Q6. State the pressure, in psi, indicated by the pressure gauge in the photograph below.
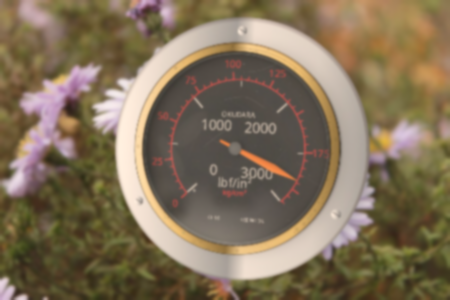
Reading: 2750 psi
